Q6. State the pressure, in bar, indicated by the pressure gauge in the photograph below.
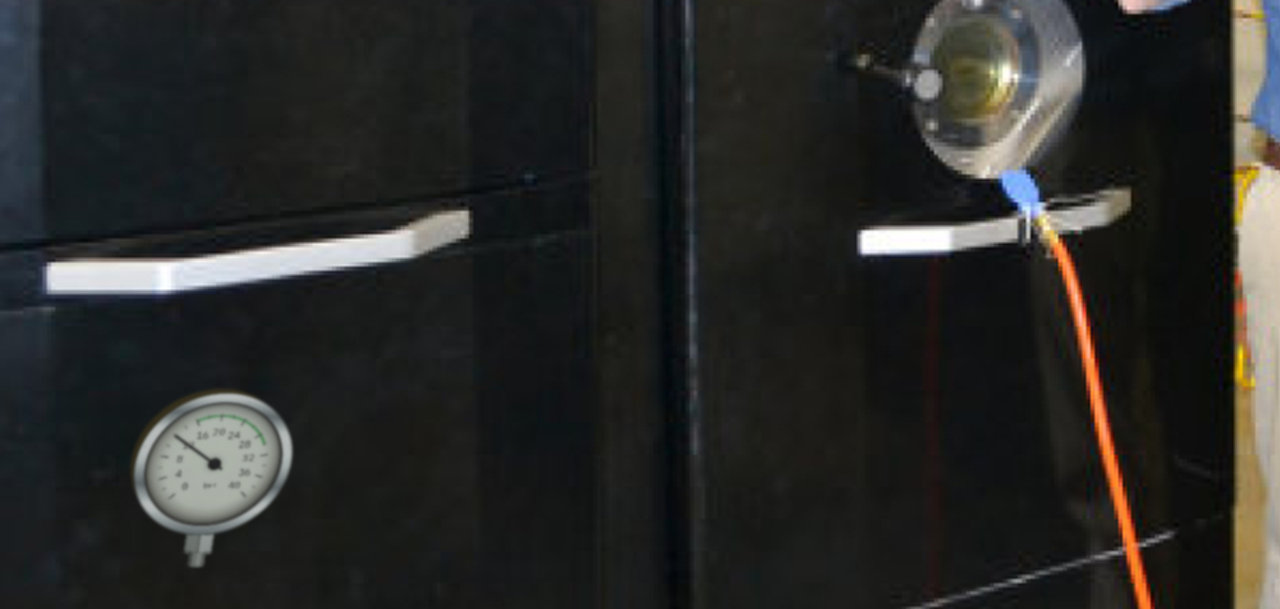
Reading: 12 bar
